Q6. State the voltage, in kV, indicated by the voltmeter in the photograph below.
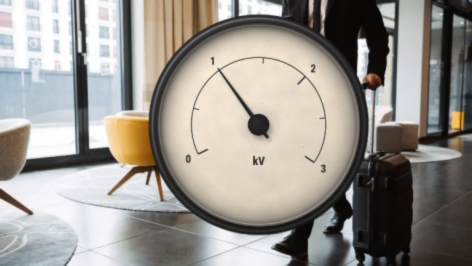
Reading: 1 kV
